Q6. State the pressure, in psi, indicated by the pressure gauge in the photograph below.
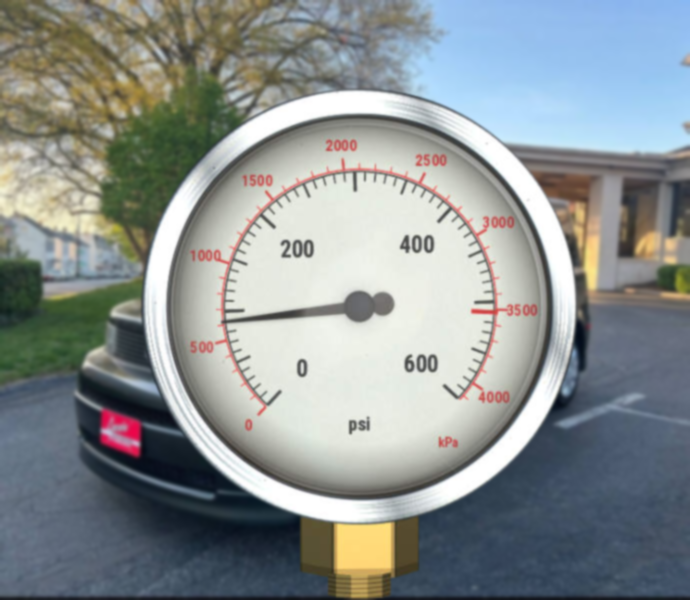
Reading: 90 psi
